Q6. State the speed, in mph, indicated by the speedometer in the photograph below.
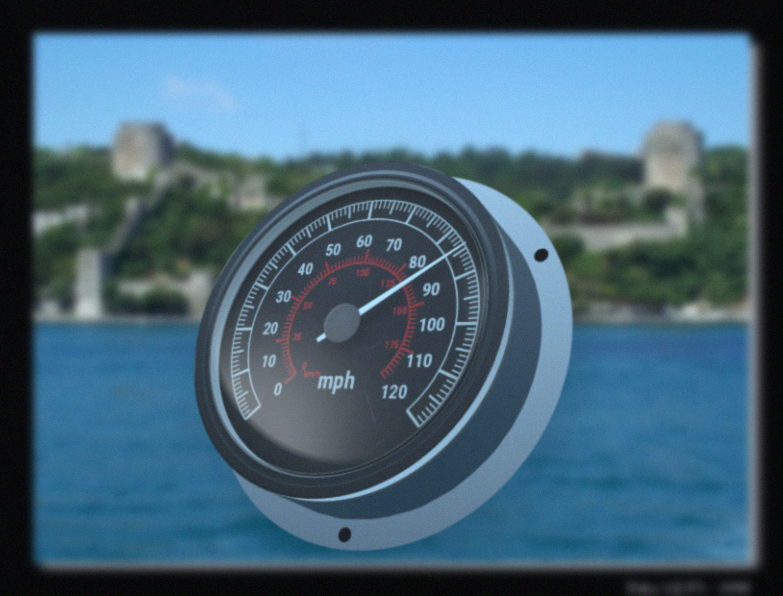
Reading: 85 mph
